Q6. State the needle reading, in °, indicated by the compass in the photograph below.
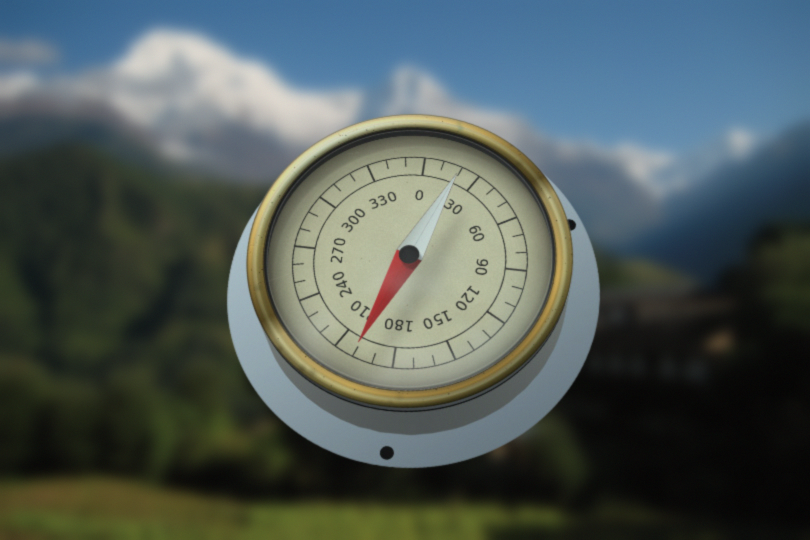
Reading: 200 °
